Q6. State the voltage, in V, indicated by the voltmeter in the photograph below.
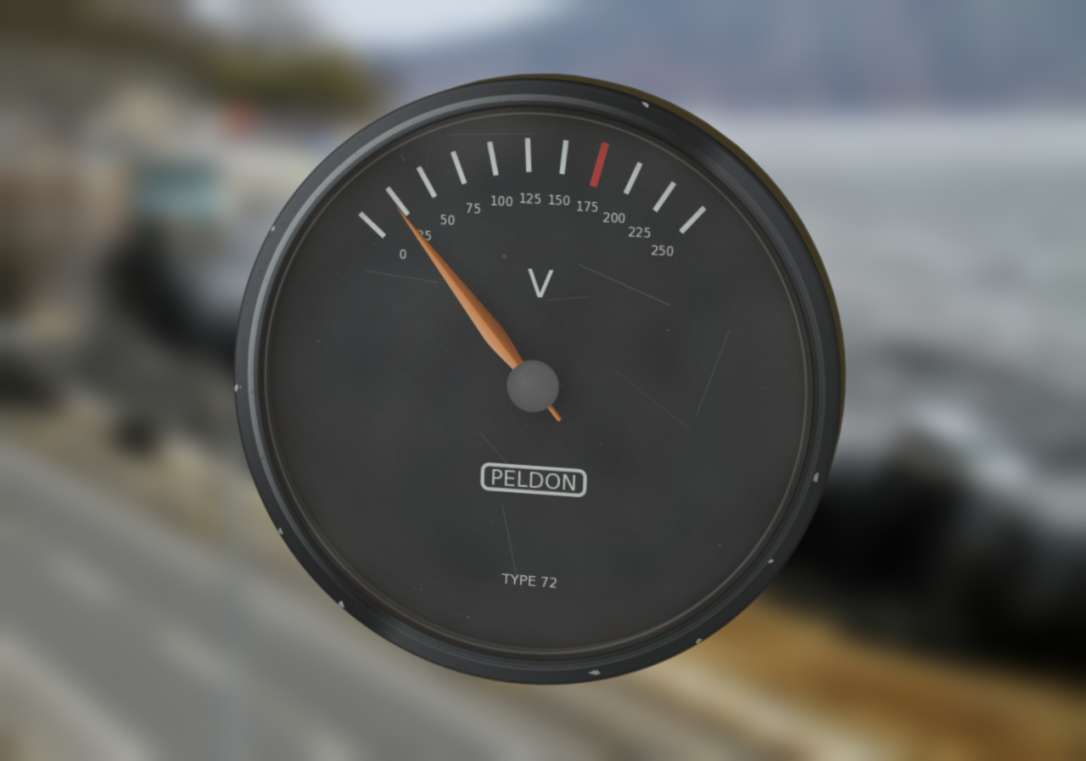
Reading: 25 V
